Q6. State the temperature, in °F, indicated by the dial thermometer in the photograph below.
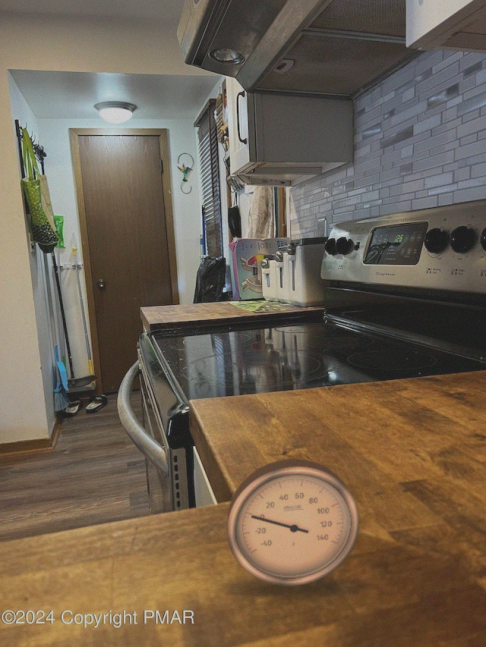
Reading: 0 °F
